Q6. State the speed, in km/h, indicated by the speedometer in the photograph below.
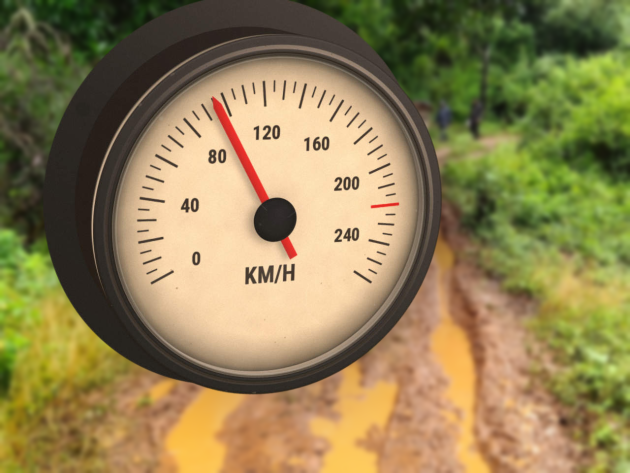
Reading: 95 km/h
